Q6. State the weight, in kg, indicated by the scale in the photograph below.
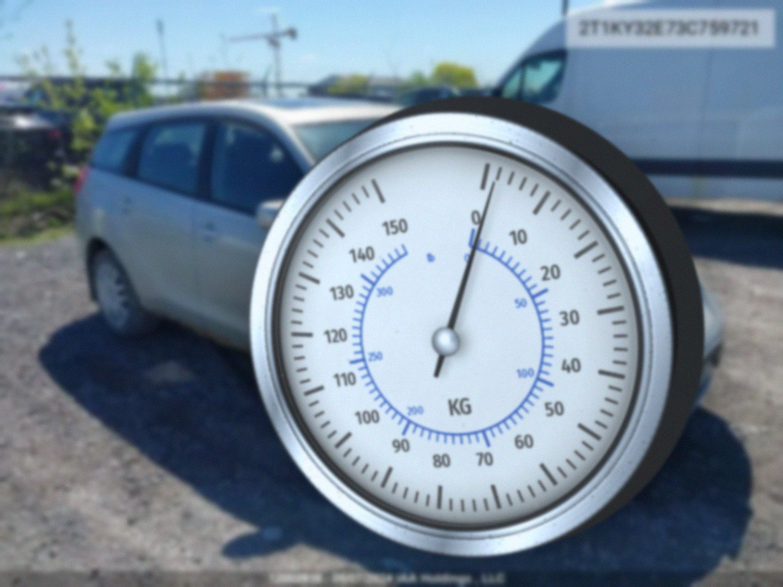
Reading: 2 kg
